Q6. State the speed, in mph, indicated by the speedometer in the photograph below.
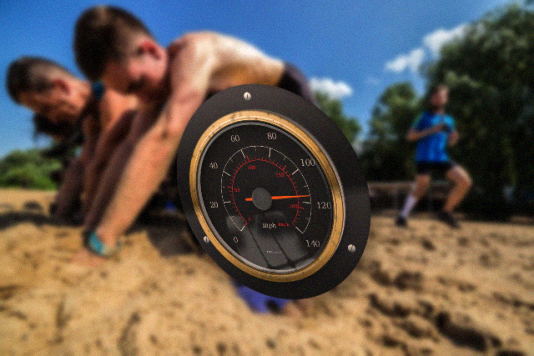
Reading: 115 mph
